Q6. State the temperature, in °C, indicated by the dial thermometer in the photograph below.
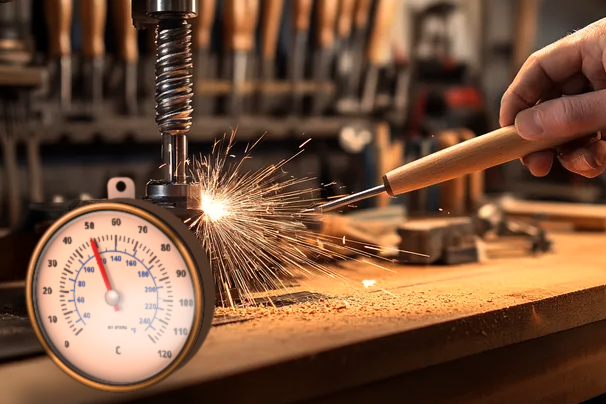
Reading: 50 °C
